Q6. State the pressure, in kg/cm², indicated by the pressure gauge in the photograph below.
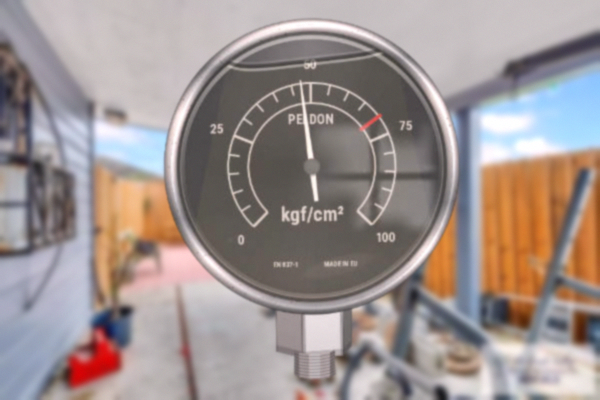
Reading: 47.5 kg/cm²
